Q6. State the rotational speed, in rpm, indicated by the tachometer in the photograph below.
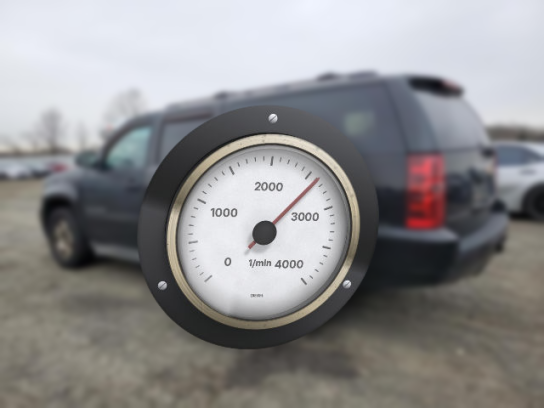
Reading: 2600 rpm
